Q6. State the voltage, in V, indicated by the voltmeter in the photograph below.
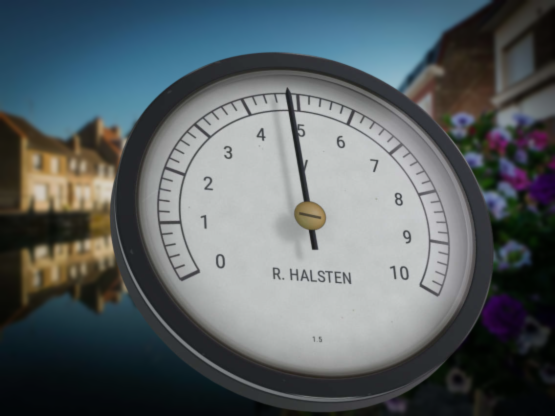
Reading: 4.8 V
